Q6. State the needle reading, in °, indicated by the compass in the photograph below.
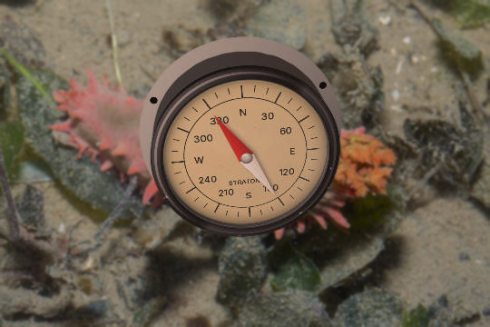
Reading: 330 °
